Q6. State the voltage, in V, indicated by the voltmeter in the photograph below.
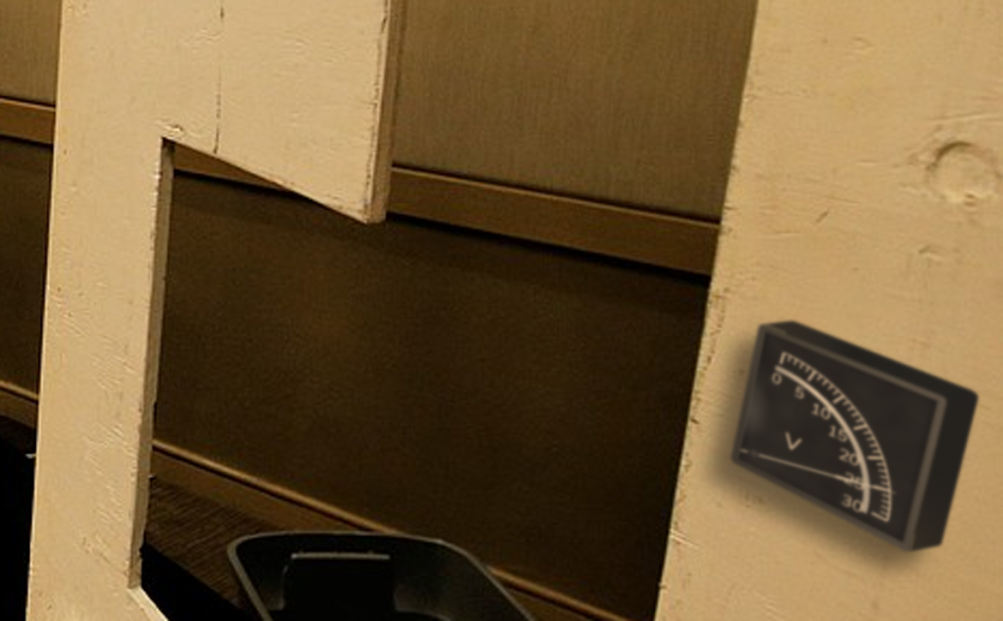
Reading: 25 V
